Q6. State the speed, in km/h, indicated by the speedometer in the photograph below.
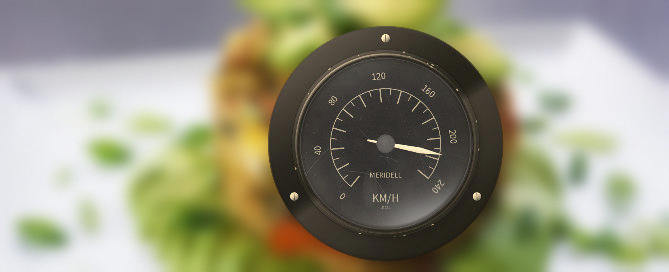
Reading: 215 km/h
